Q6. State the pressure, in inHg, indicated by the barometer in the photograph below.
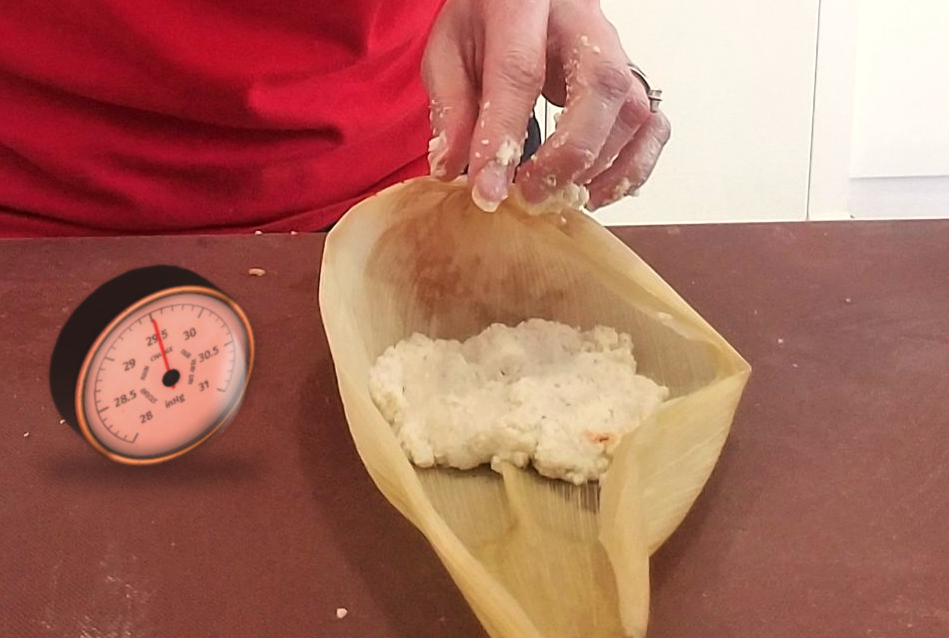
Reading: 29.5 inHg
